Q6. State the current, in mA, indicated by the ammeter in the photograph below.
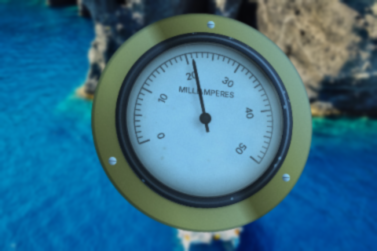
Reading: 21 mA
